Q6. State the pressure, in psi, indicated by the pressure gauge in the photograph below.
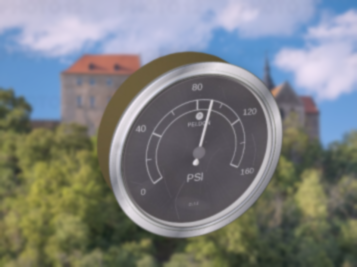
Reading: 90 psi
